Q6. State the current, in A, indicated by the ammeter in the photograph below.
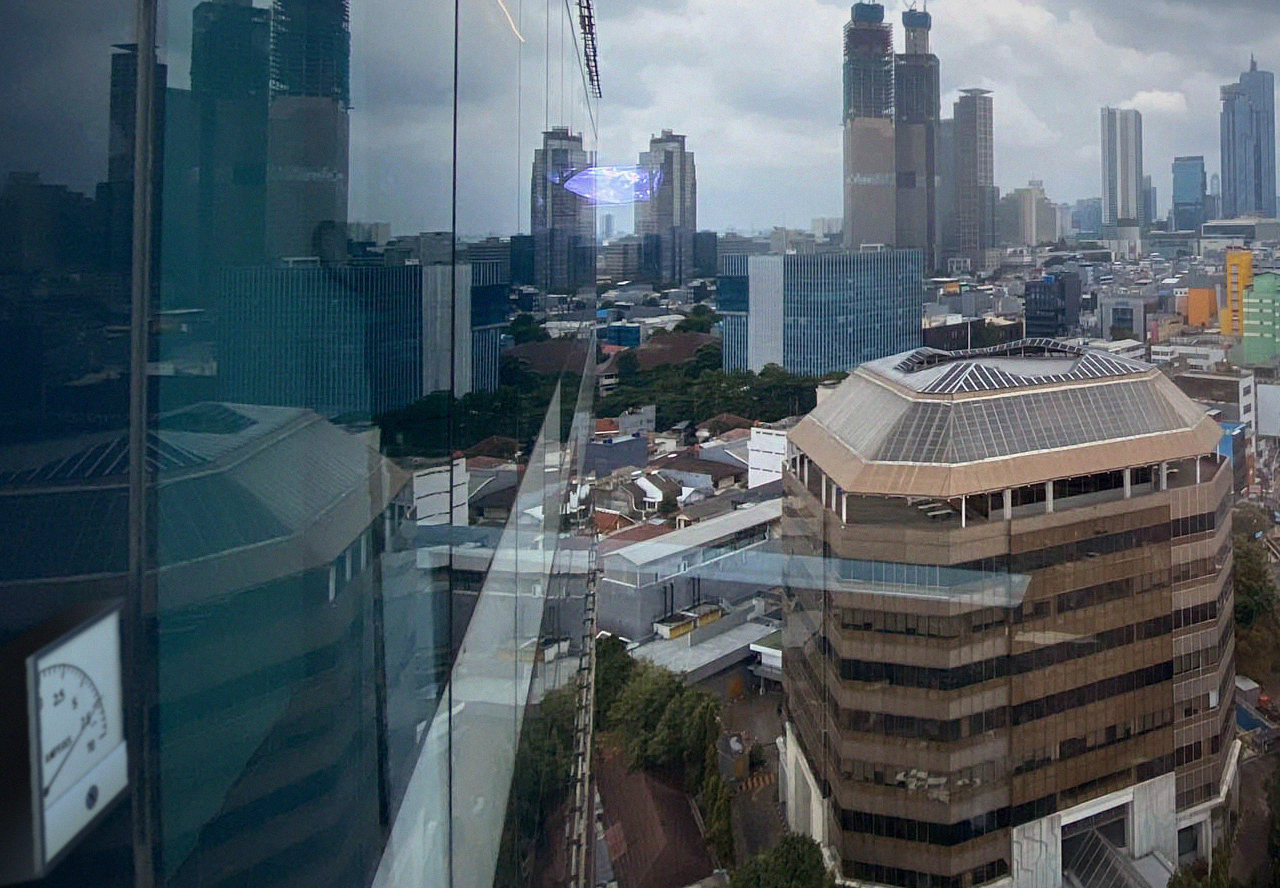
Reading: 7.5 A
